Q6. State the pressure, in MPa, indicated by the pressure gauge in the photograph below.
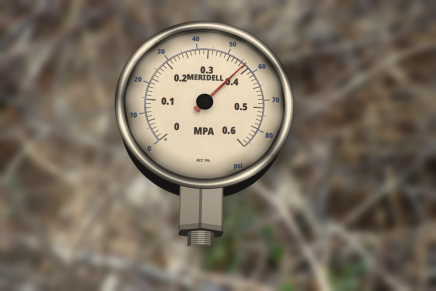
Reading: 0.39 MPa
